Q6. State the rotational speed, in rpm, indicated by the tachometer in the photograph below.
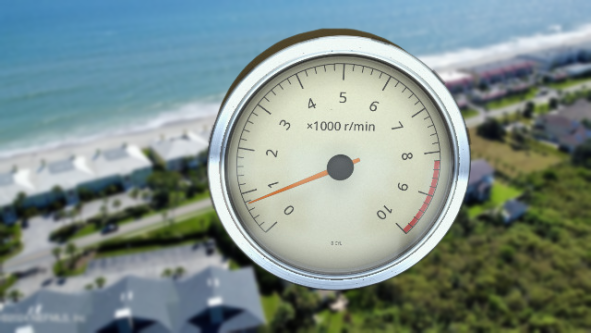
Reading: 800 rpm
